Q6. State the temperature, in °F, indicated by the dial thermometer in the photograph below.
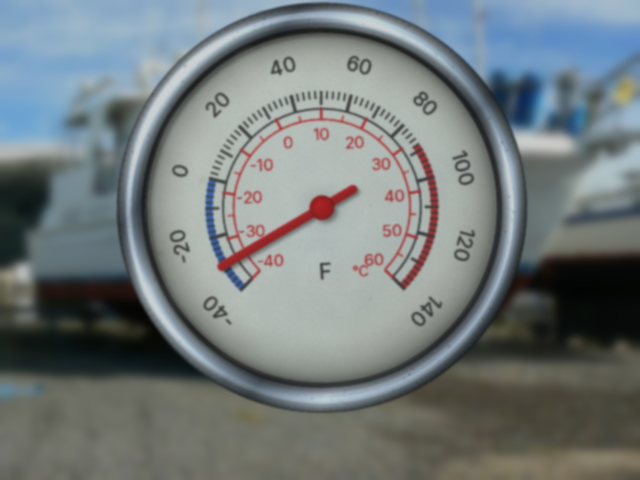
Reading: -30 °F
